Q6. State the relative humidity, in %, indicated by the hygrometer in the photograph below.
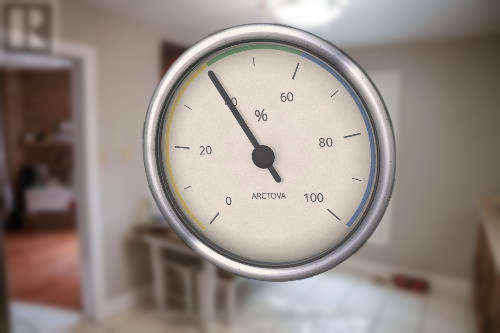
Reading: 40 %
